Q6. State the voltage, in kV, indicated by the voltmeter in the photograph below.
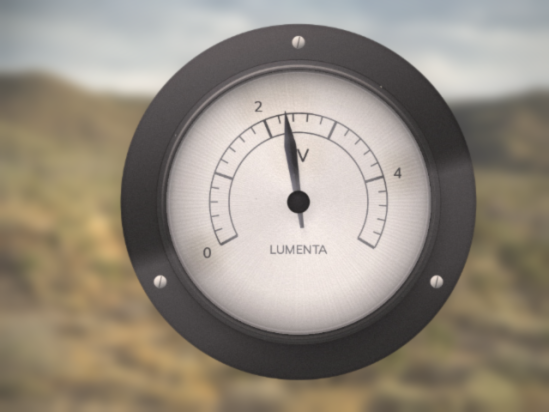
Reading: 2.3 kV
